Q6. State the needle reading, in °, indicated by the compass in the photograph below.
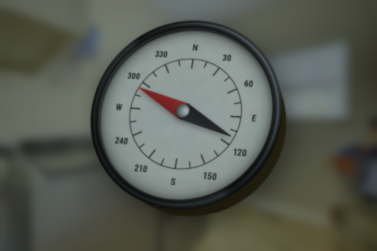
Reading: 292.5 °
